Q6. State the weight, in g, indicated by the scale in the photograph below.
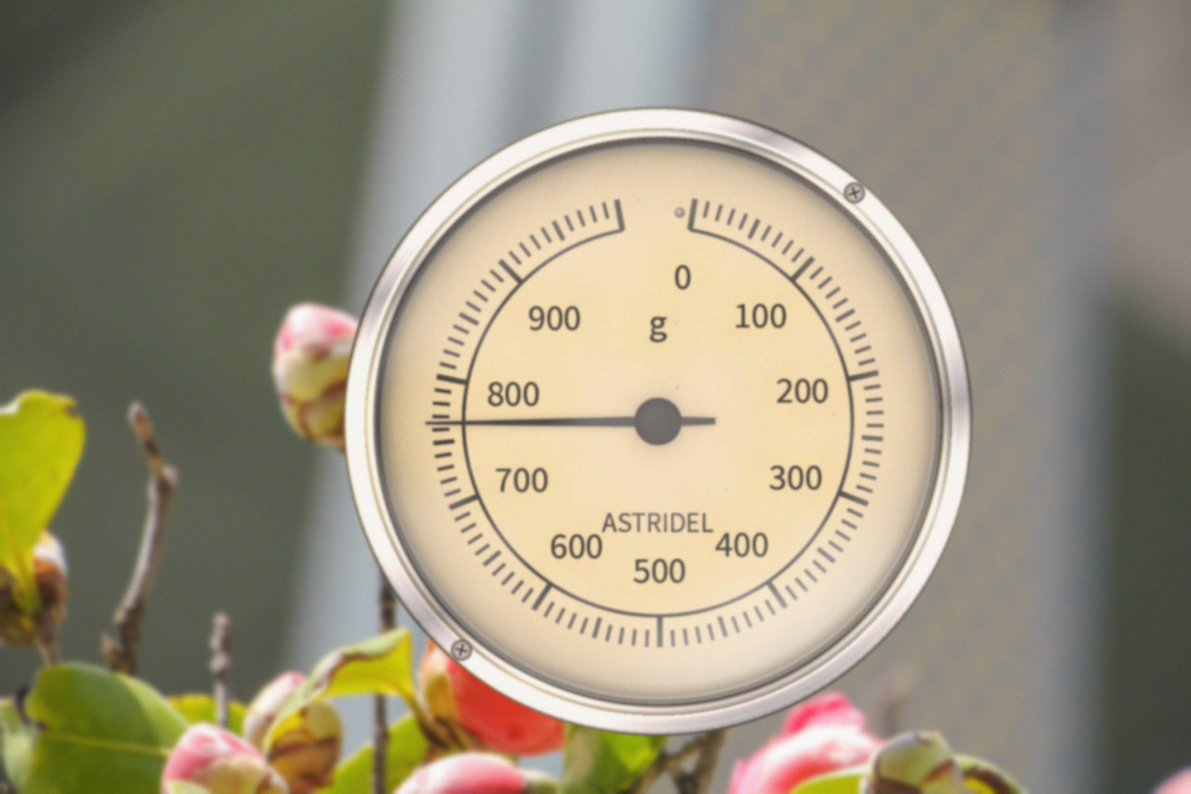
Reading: 765 g
